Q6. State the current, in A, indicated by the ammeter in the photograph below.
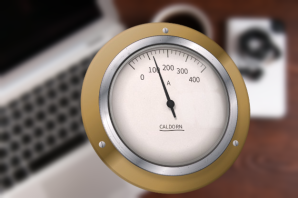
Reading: 120 A
